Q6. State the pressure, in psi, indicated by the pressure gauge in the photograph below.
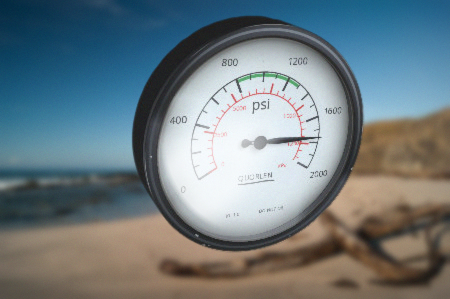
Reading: 1750 psi
